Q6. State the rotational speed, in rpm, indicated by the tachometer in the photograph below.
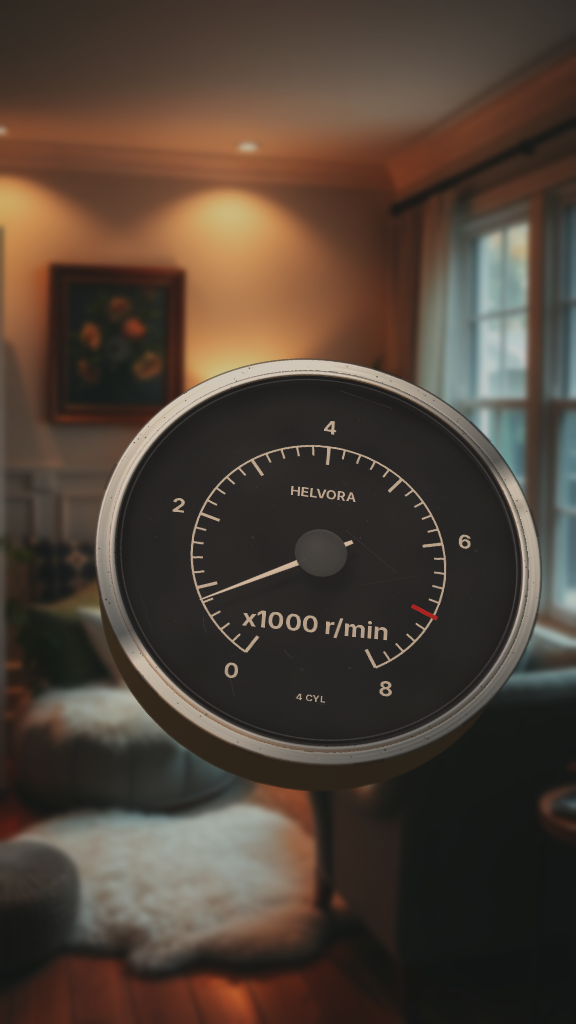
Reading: 800 rpm
